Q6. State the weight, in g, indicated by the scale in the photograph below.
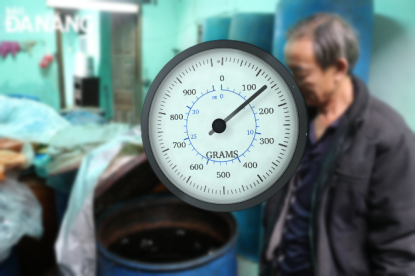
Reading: 140 g
